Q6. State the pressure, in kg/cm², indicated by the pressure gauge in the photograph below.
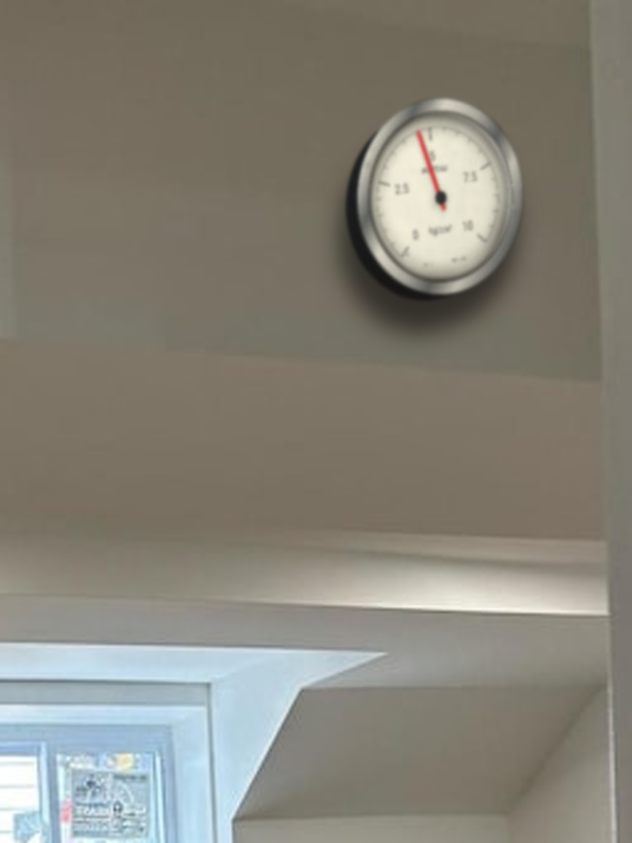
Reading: 4.5 kg/cm²
